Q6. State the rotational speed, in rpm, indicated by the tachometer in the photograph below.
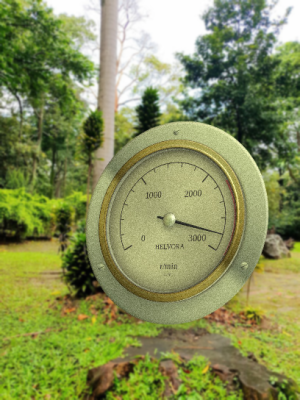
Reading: 2800 rpm
